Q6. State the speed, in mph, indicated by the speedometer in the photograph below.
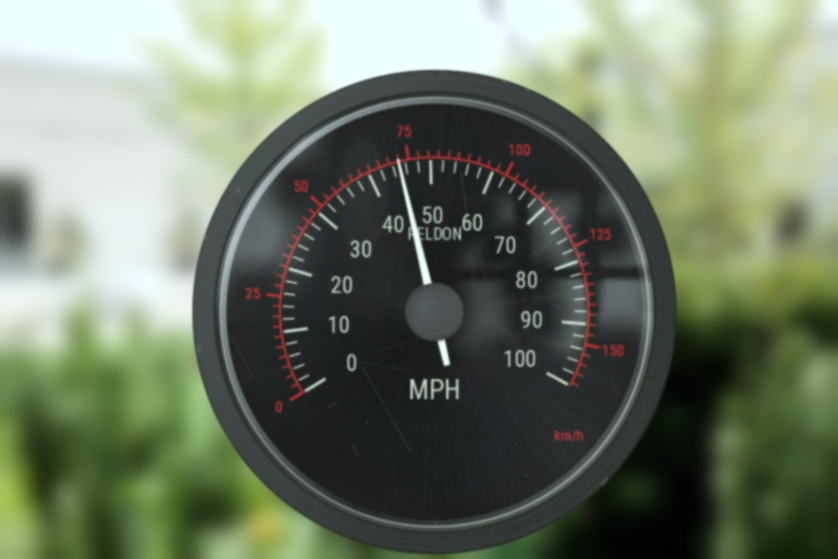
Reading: 45 mph
